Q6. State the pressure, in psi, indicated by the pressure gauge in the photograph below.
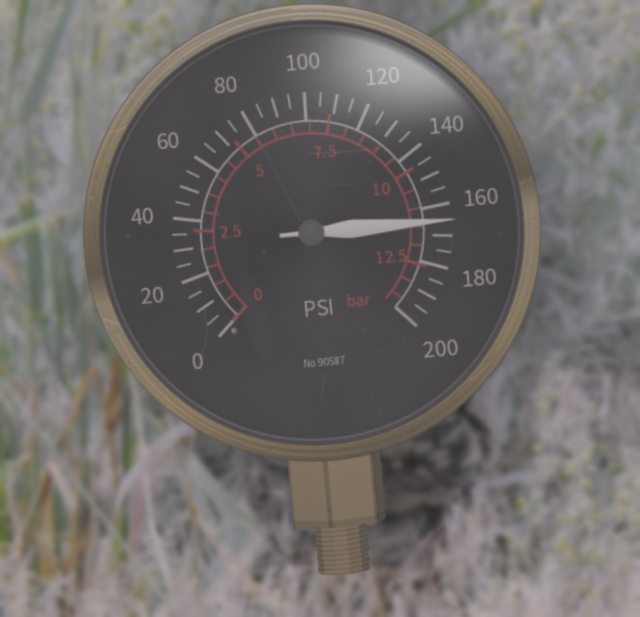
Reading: 165 psi
